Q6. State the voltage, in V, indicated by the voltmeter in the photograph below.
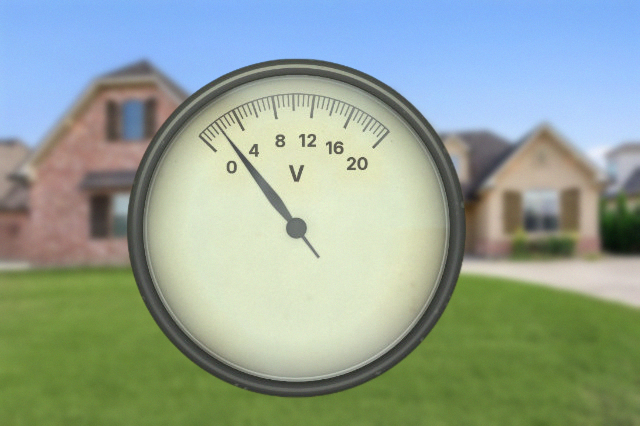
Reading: 2 V
